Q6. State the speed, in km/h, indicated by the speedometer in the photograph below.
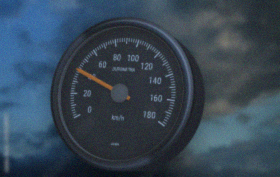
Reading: 40 km/h
